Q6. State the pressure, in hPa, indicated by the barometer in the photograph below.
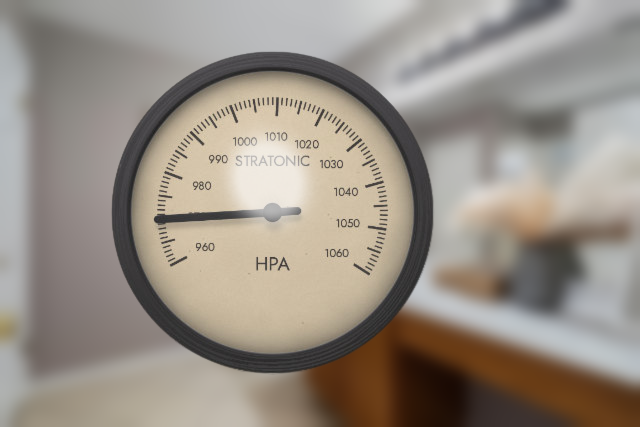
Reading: 970 hPa
